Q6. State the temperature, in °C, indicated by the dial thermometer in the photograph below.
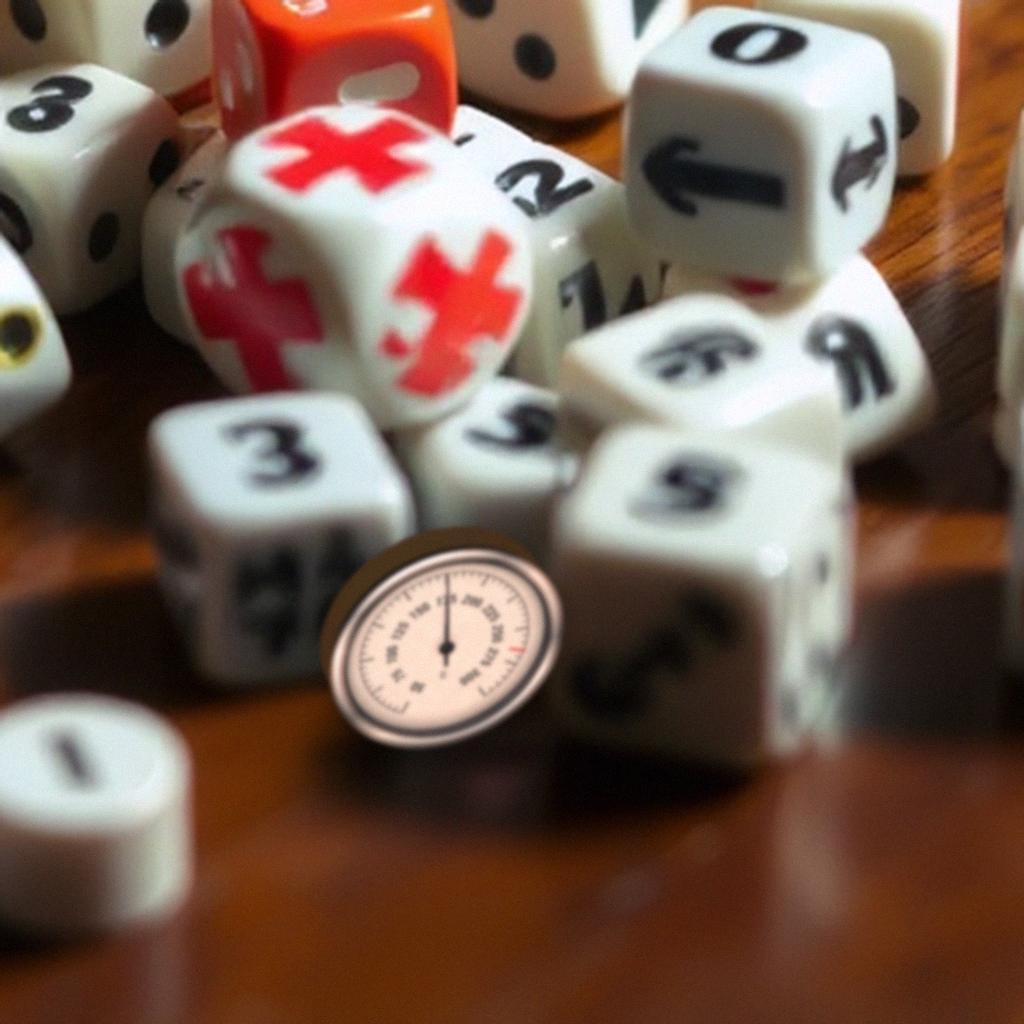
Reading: 175 °C
